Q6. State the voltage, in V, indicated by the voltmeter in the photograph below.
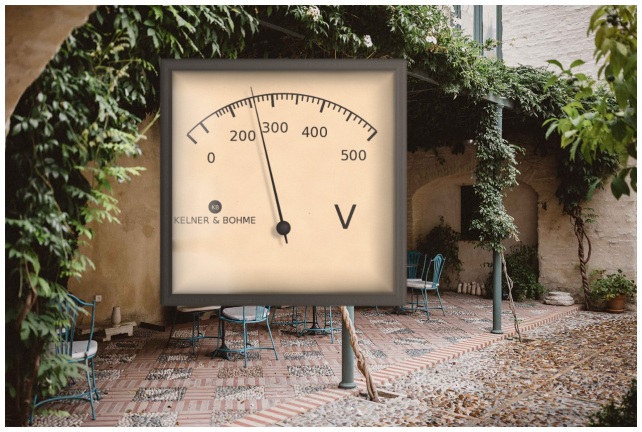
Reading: 260 V
